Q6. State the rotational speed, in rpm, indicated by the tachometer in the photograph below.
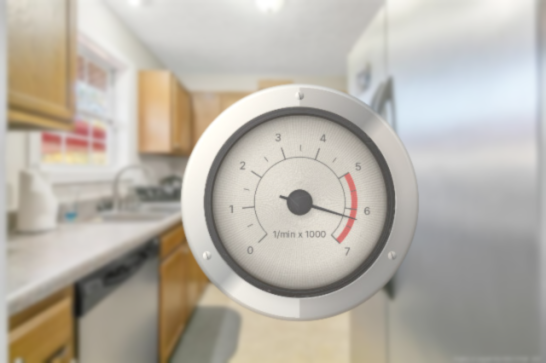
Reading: 6250 rpm
